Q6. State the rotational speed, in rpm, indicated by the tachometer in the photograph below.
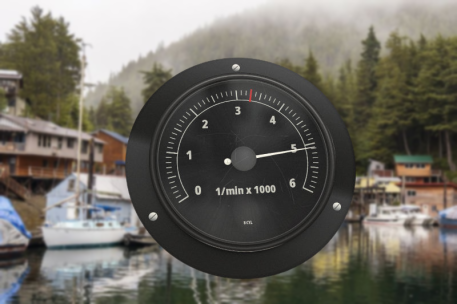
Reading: 5100 rpm
